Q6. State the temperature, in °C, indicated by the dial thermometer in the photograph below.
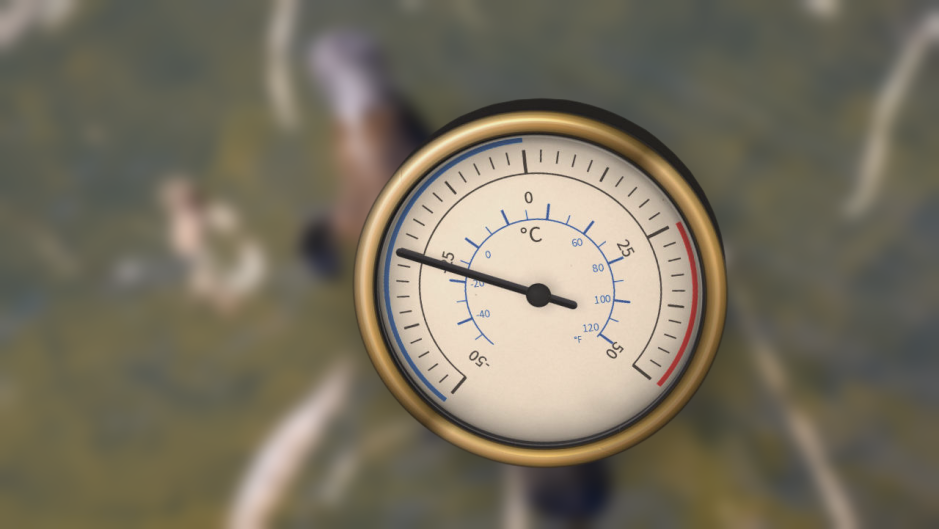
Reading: -25 °C
